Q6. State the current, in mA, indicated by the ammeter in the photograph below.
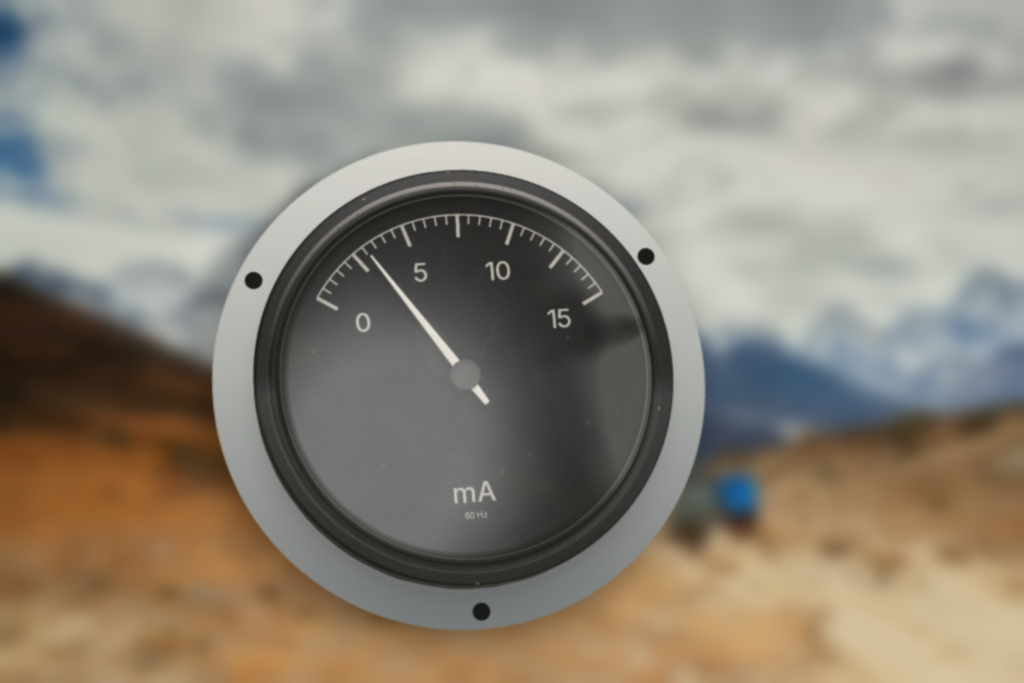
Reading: 3 mA
